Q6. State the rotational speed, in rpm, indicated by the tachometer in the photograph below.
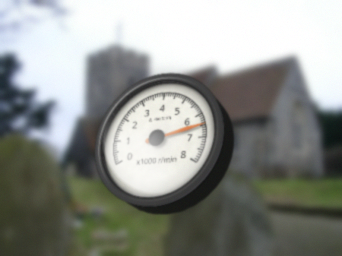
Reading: 6500 rpm
